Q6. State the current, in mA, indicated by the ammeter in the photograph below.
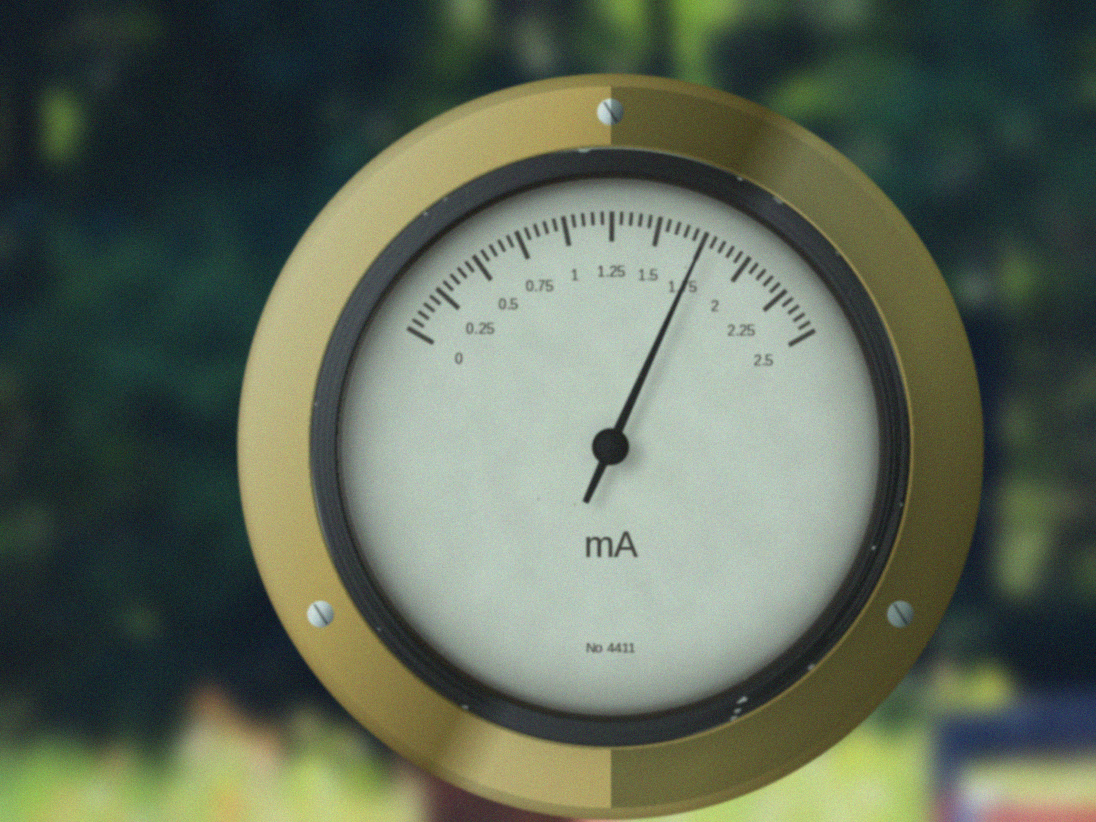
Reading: 1.75 mA
